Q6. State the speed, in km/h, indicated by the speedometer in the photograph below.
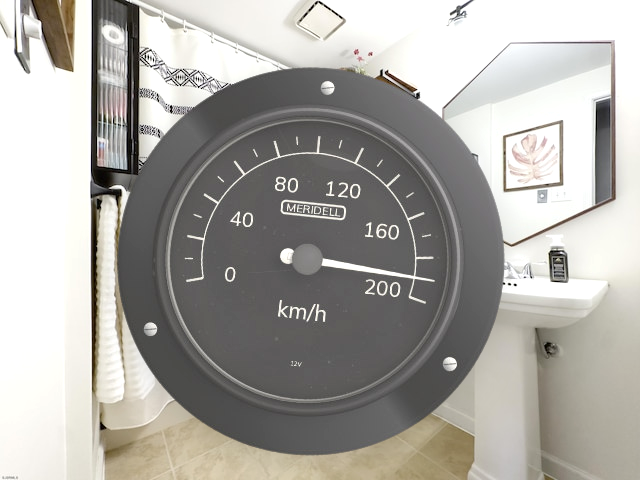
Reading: 190 km/h
